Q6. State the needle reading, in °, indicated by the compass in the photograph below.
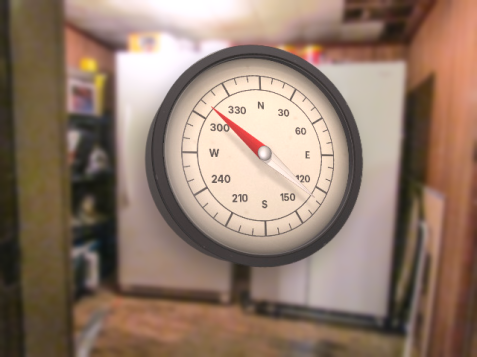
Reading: 310 °
